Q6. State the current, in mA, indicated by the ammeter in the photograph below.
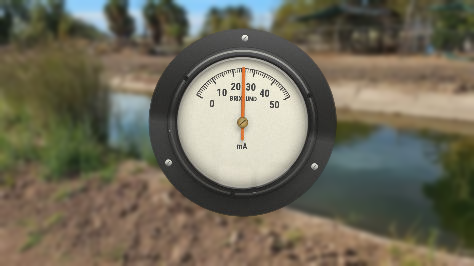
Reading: 25 mA
